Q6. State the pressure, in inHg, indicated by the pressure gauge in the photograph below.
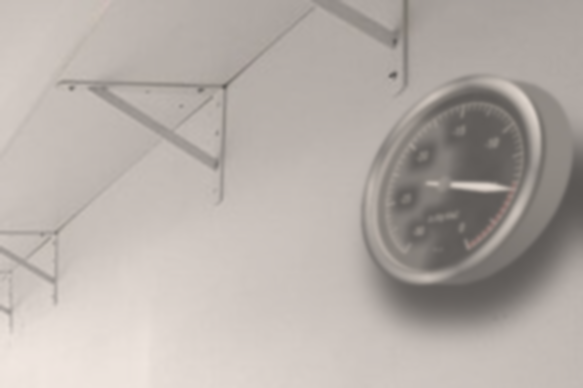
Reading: -5 inHg
